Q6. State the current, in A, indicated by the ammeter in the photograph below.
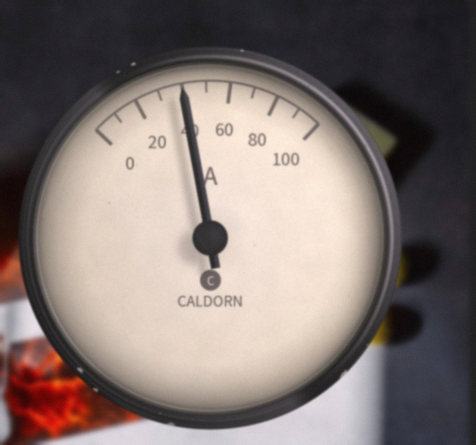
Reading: 40 A
